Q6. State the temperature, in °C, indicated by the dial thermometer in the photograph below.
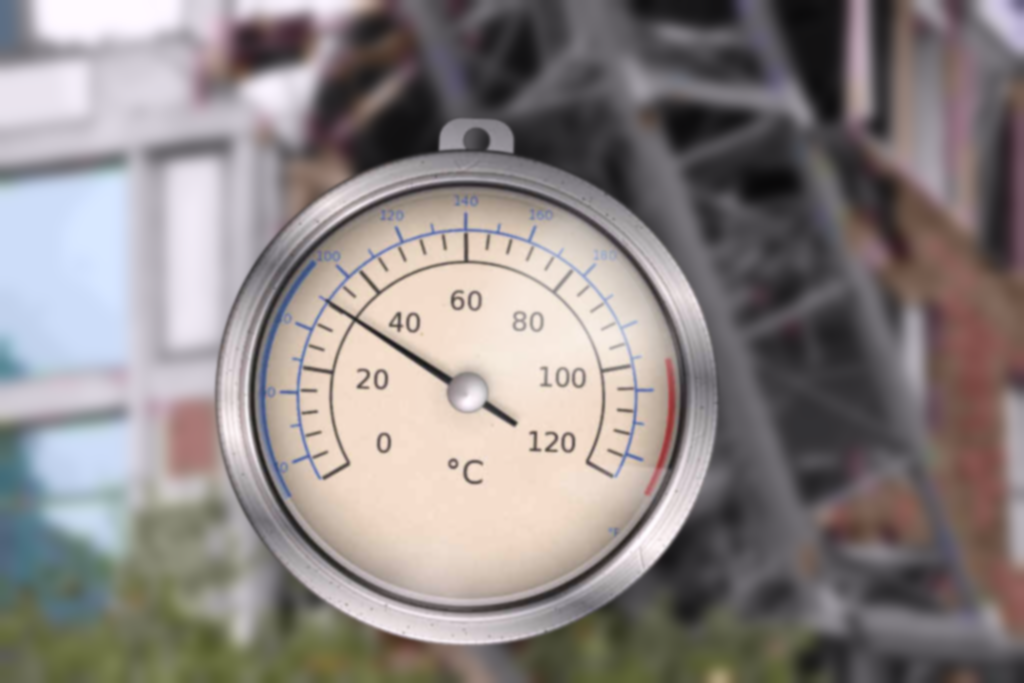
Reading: 32 °C
